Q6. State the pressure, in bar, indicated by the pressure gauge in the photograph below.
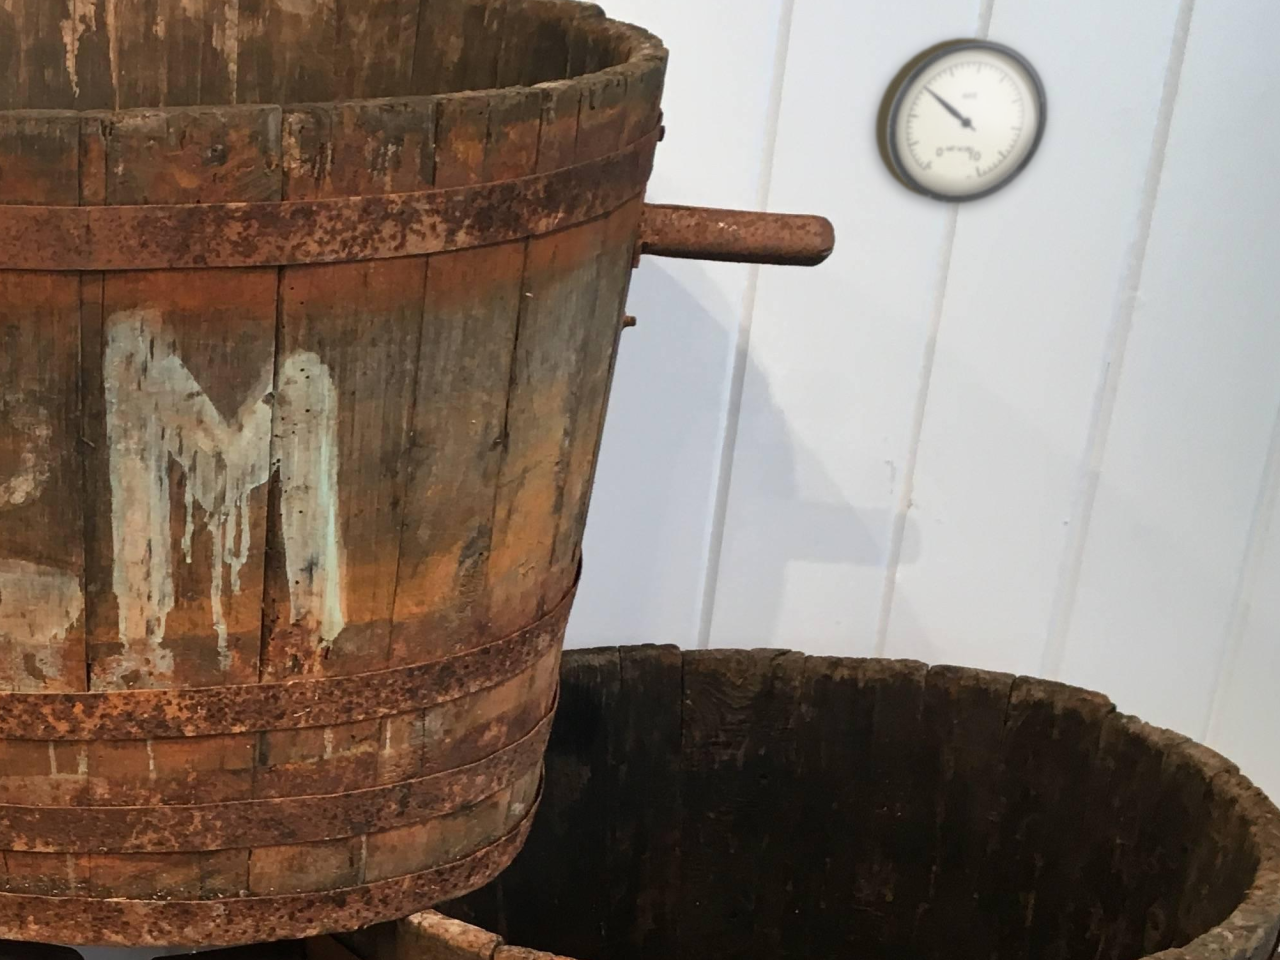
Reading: 3 bar
